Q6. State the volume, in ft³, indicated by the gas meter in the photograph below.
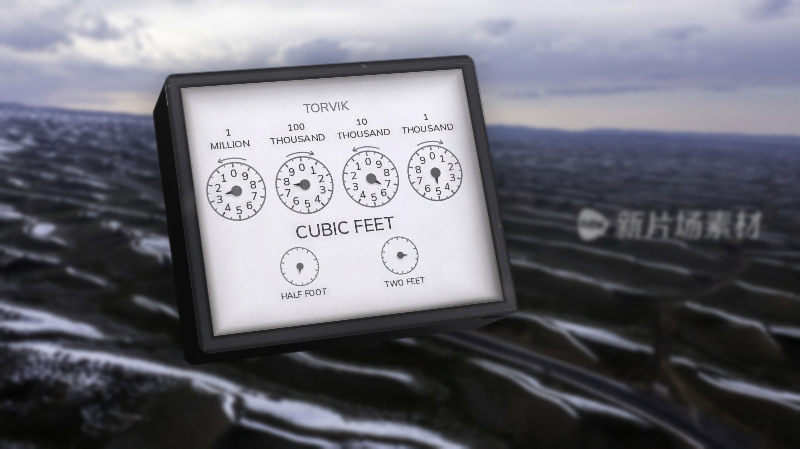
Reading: 276500 ft³
